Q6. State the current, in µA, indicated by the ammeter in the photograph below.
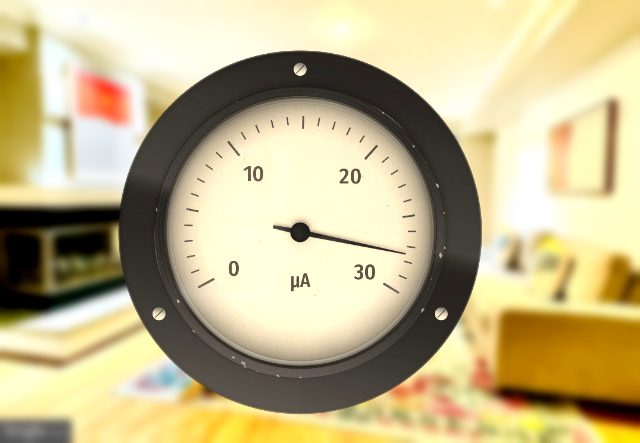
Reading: 27.5 µA
